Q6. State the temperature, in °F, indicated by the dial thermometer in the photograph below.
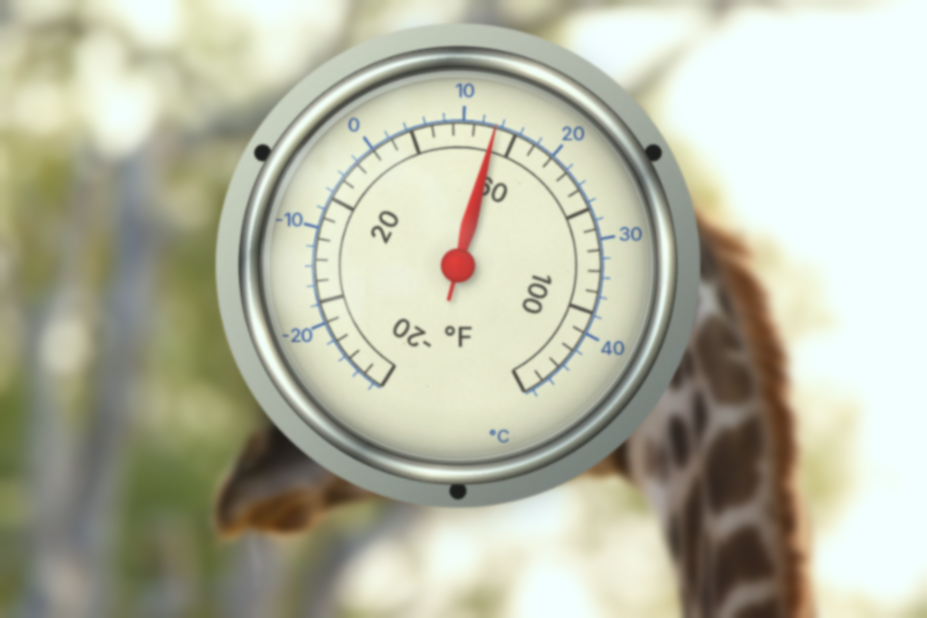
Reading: 56 °F
